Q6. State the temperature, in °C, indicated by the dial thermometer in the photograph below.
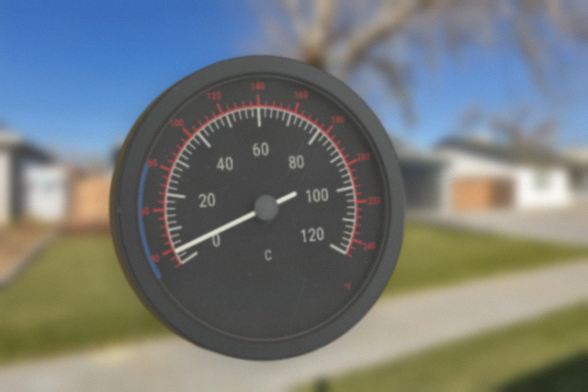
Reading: 4 °C
